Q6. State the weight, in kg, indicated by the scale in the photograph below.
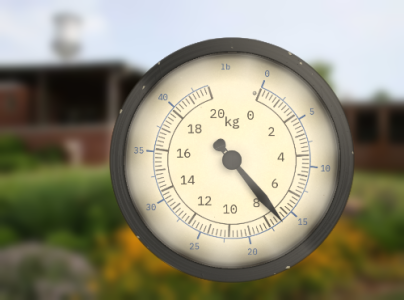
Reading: 7.4 kg
